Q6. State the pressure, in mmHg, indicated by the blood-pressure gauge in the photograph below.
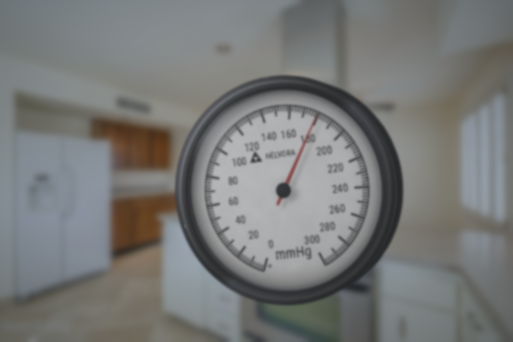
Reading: 180 mmHg
